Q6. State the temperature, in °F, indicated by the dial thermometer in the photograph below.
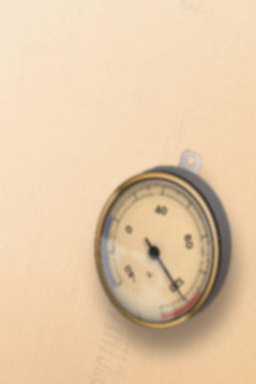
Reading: 120 °F
